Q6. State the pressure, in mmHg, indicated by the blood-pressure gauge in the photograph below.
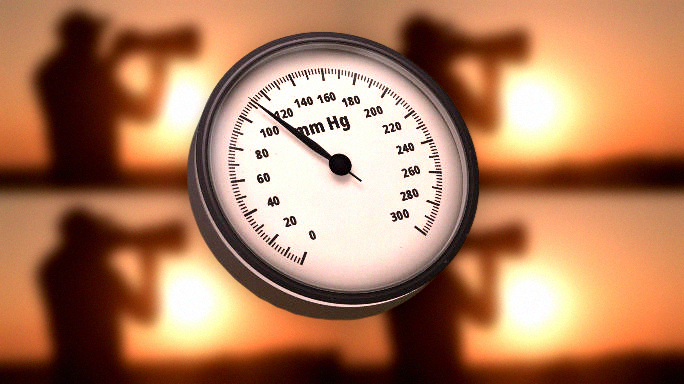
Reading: 110 mmHg
